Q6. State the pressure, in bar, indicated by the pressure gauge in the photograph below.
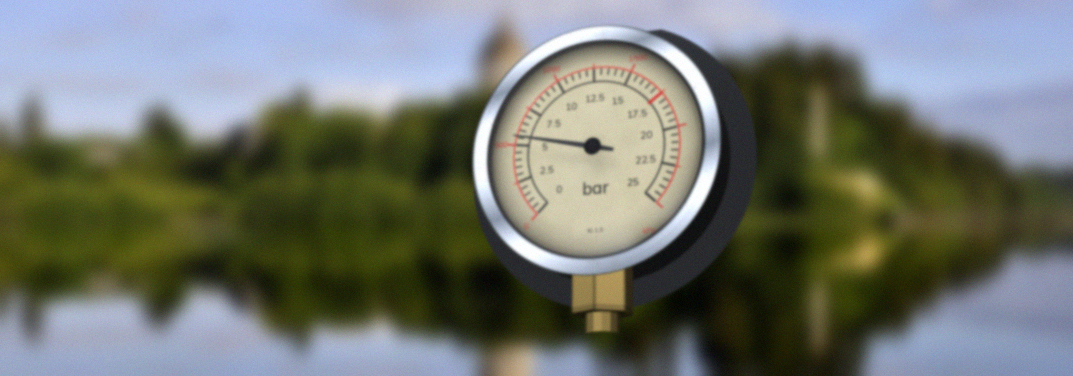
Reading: 5.5 bar
